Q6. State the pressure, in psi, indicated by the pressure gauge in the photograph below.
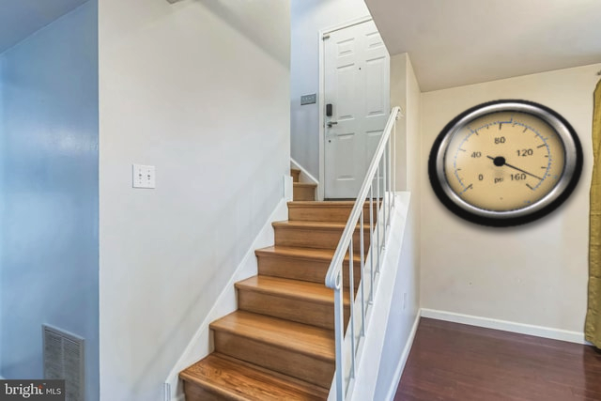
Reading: 150 psi
